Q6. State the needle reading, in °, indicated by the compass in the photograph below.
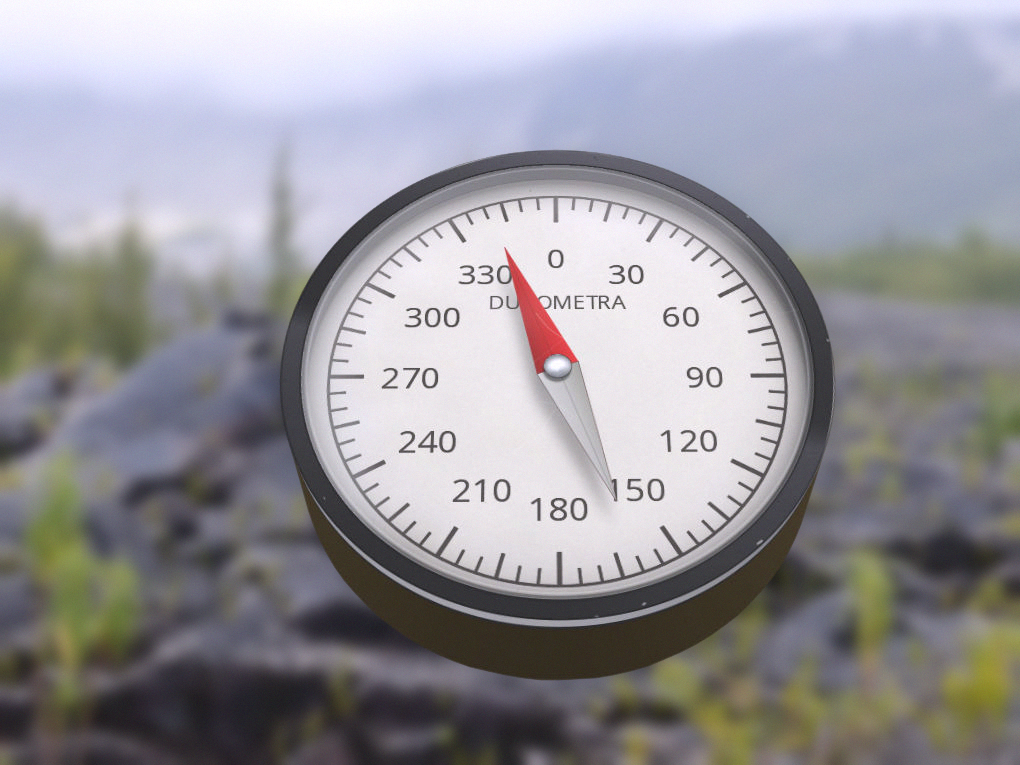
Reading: 340 °
